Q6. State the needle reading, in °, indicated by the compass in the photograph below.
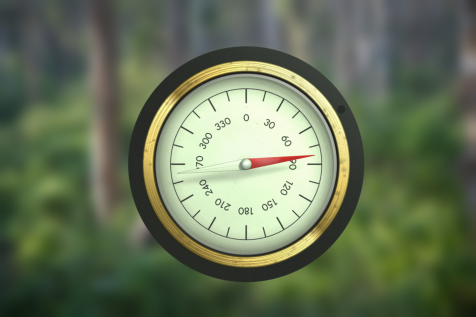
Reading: 82.5 °
